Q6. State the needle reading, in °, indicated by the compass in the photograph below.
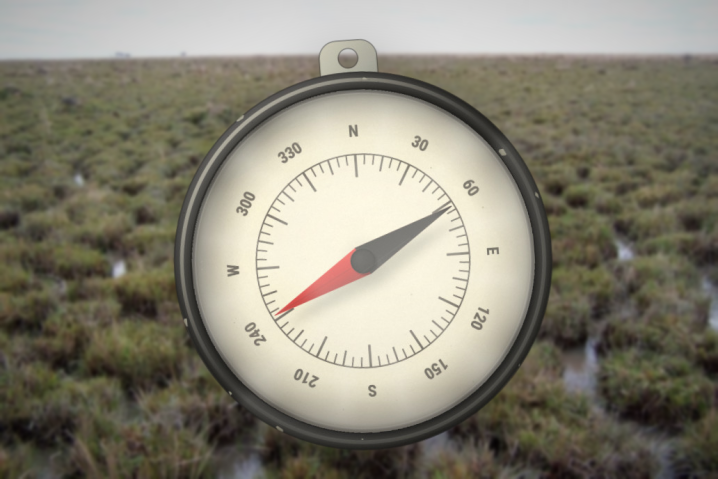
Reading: 242.5 °
